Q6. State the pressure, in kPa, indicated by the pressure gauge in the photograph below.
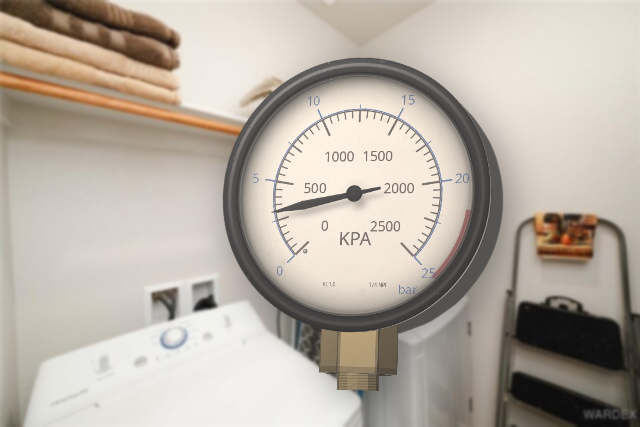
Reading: 300 kPa
